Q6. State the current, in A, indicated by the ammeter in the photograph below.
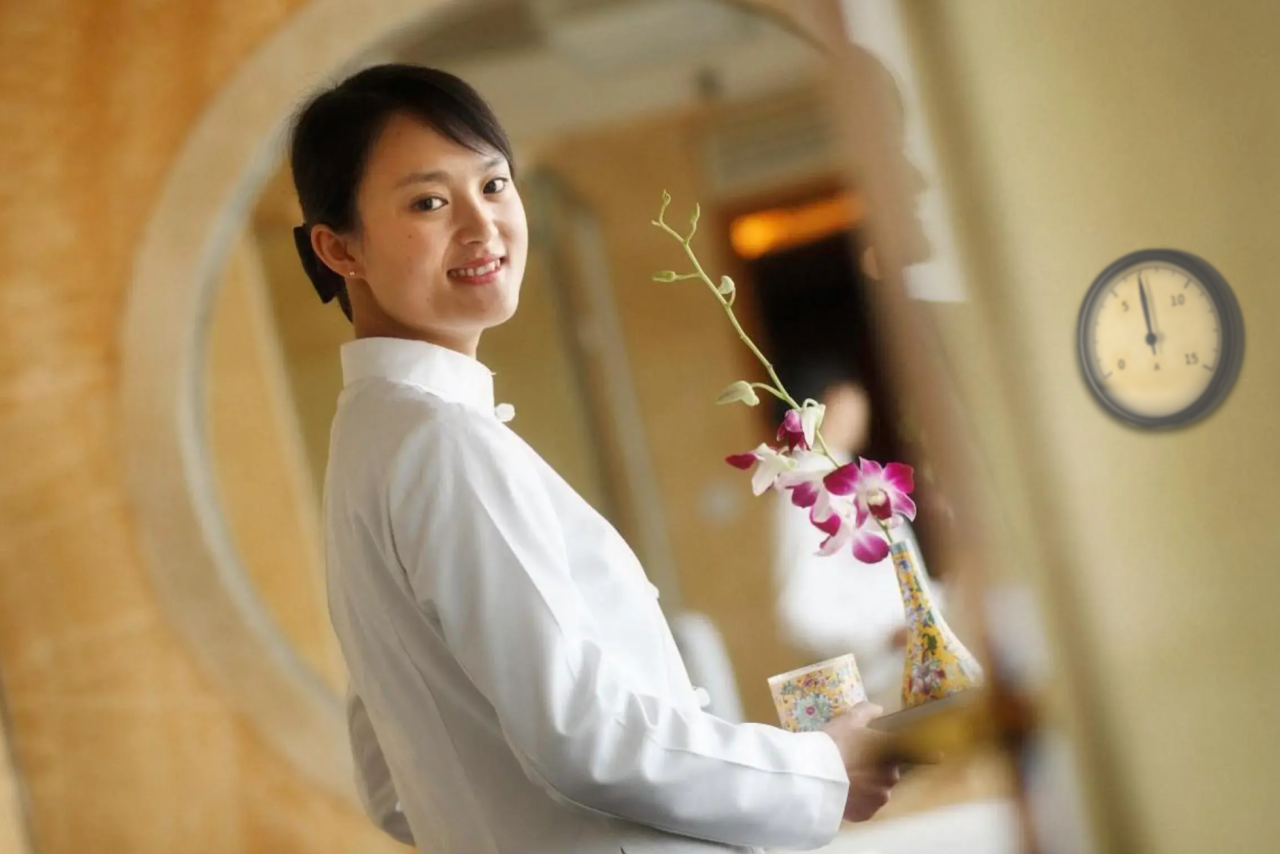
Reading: 7 A
